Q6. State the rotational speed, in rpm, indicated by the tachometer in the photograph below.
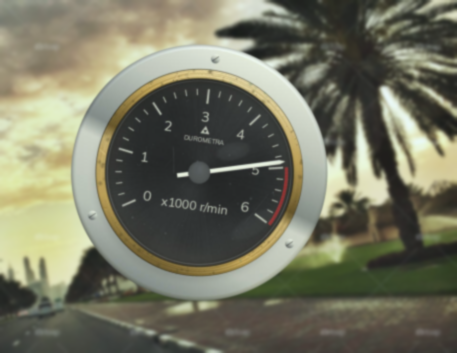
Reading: 4900 rpm
